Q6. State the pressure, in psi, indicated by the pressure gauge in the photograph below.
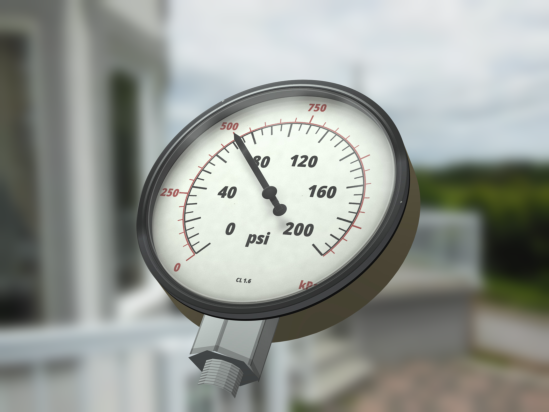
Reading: 72.5 psi
